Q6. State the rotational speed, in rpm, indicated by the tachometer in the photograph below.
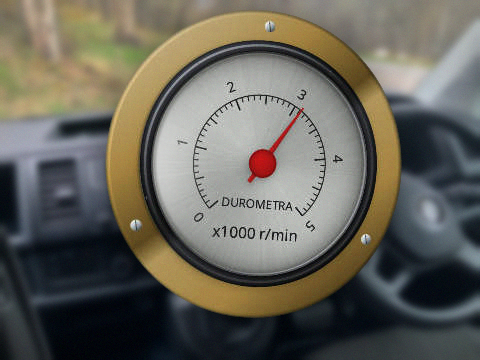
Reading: 3100 rpm
